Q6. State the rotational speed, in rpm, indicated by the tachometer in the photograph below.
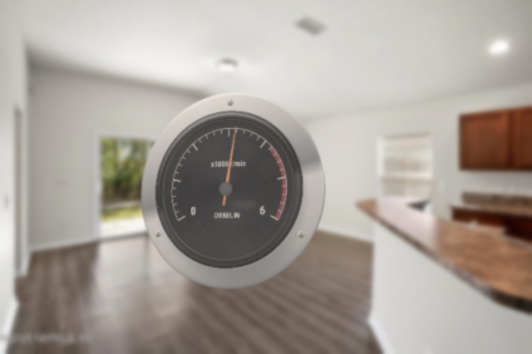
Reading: 3200 rpm
